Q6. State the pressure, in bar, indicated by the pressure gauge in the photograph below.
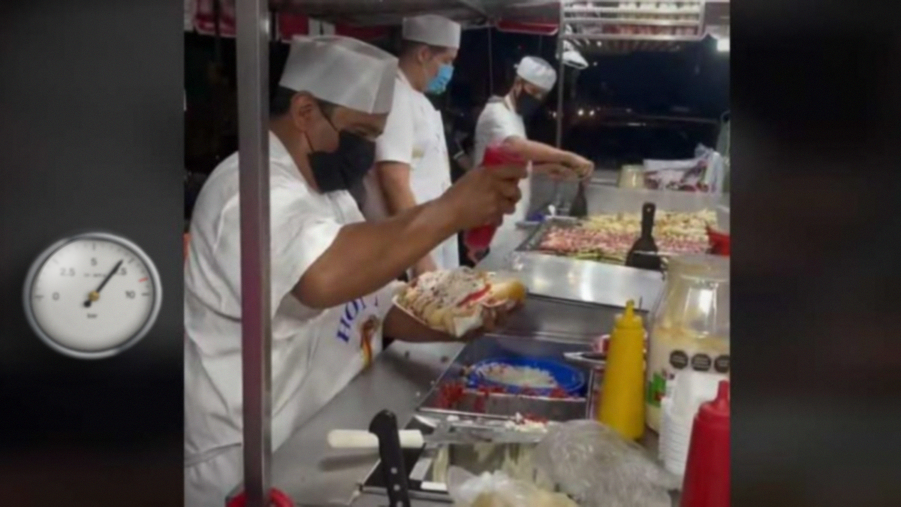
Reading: 7 bar
